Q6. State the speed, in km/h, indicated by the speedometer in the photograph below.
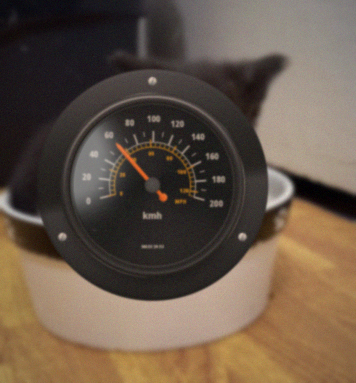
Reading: 60 km/h
